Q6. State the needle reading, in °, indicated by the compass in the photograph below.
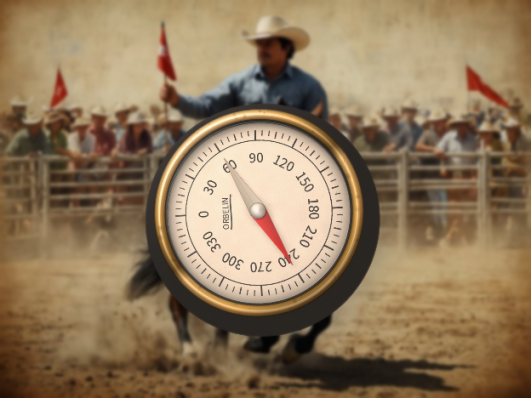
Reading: 240 °
